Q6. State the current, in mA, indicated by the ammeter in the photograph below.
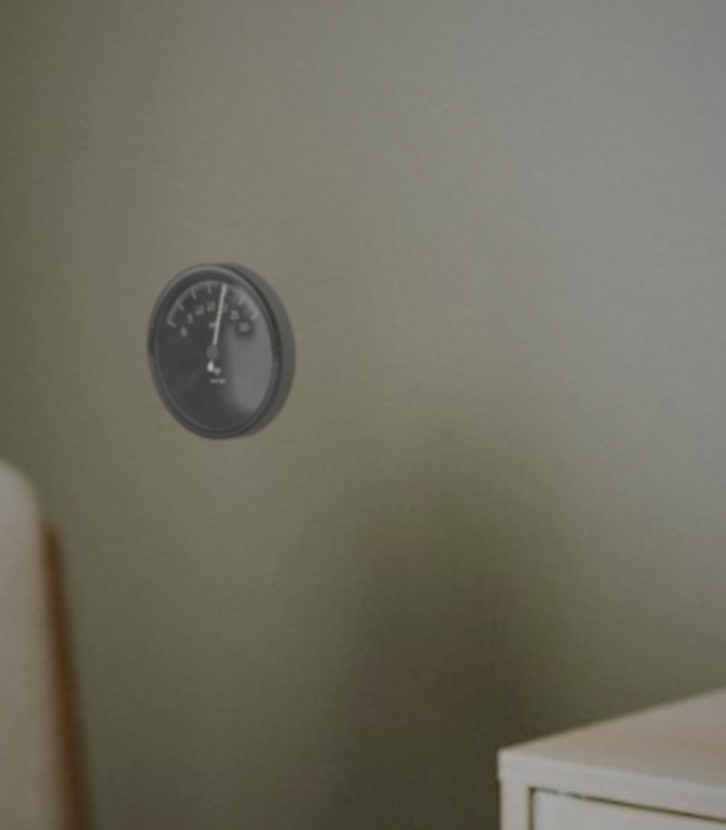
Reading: 20 mA
